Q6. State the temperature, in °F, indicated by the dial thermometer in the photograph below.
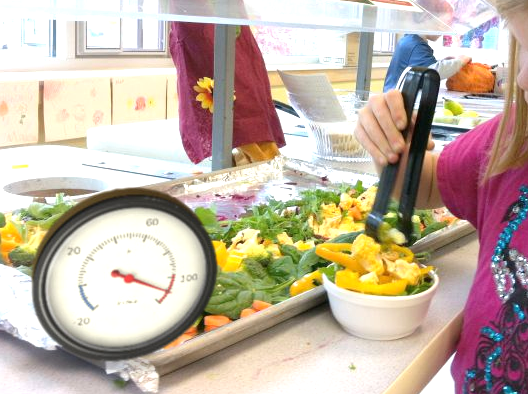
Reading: 110 °F
